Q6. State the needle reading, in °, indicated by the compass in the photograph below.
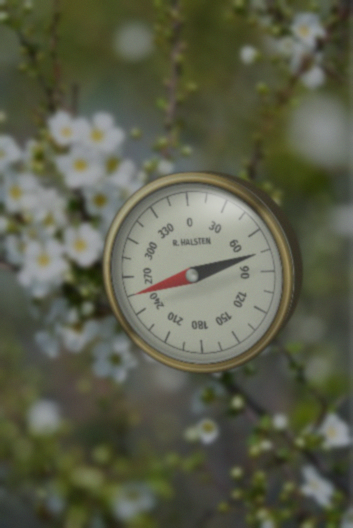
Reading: 255 °
